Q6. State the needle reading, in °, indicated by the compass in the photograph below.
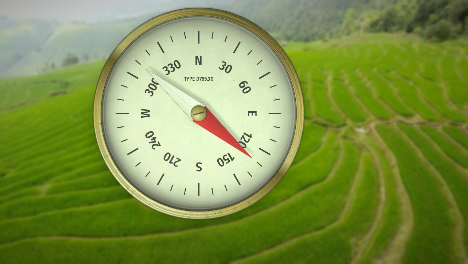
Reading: 130 °
